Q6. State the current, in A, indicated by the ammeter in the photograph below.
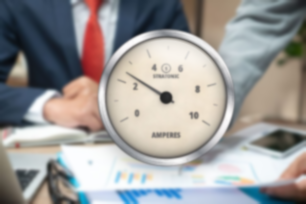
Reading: 2.5 A
